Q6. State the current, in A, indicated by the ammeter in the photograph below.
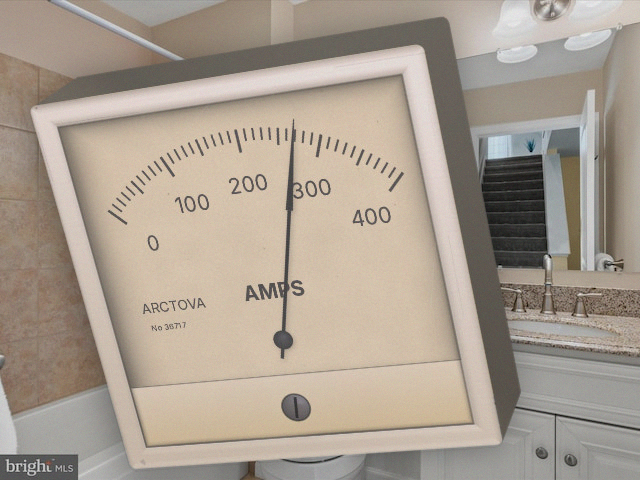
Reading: 270 A
